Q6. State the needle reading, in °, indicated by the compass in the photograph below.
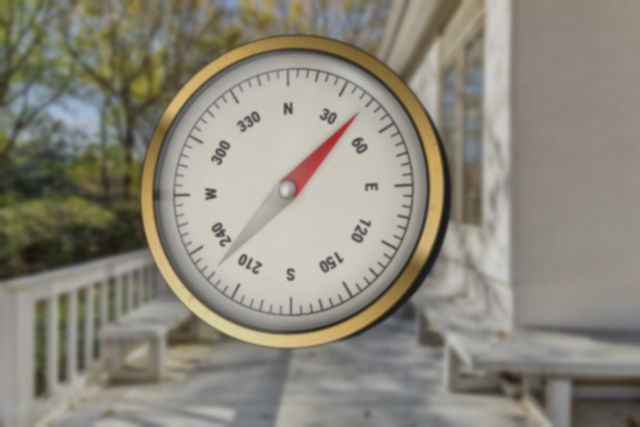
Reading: 45 °
